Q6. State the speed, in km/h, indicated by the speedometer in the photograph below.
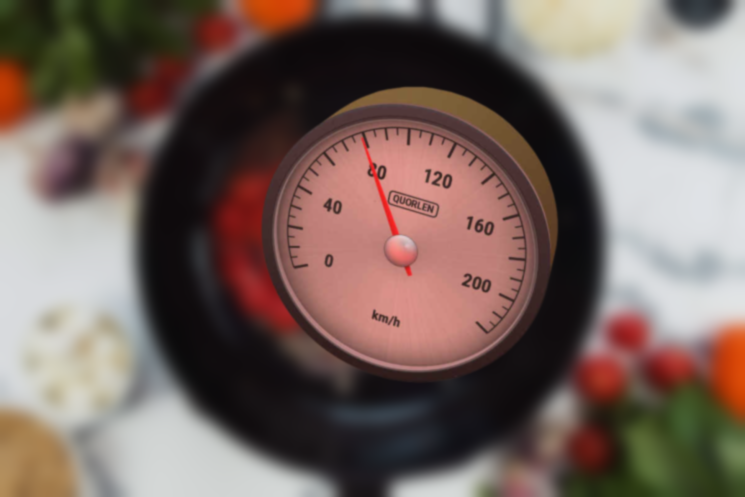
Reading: 80 km/h
